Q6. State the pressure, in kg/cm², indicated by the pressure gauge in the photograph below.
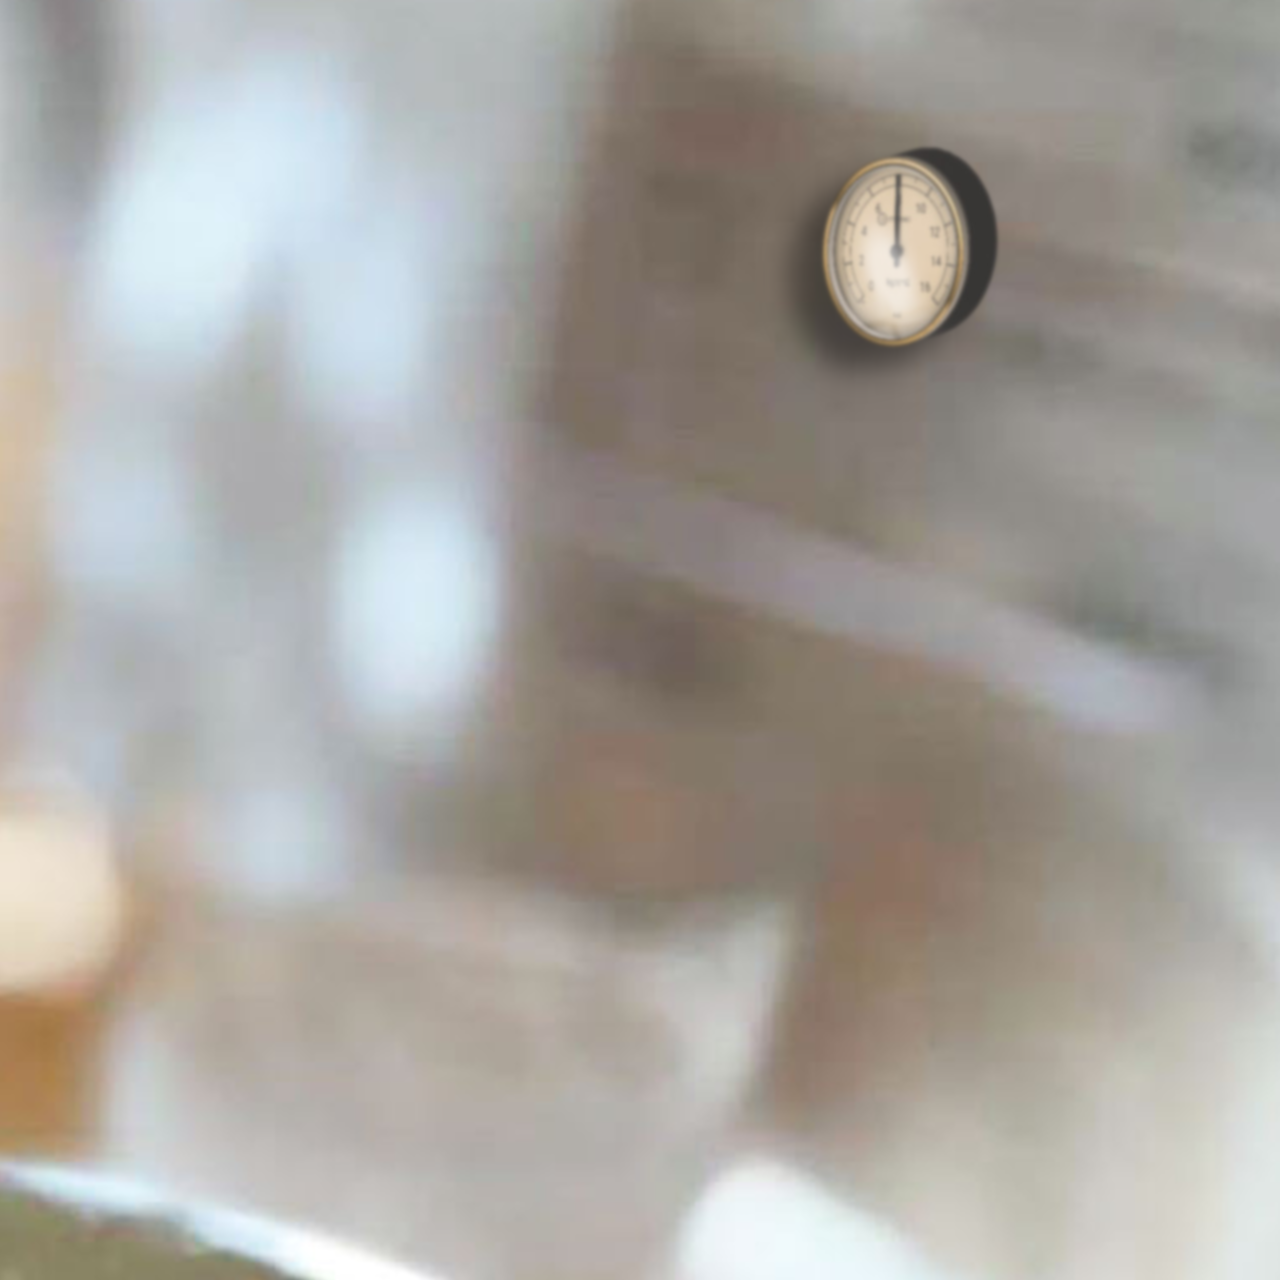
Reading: 8 kg/cm²
